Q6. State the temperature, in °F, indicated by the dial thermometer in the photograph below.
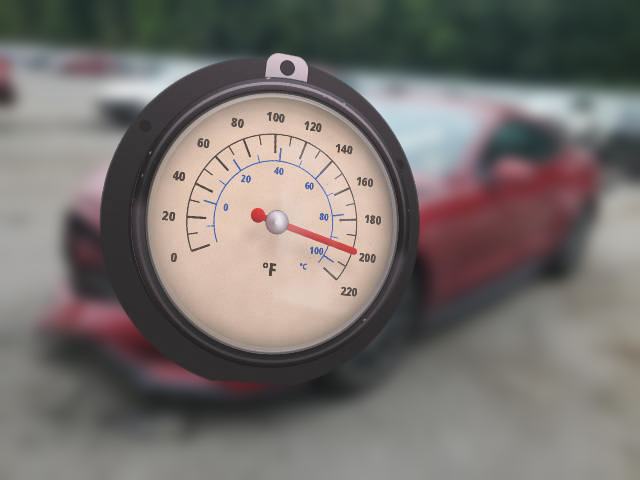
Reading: 200 °F
